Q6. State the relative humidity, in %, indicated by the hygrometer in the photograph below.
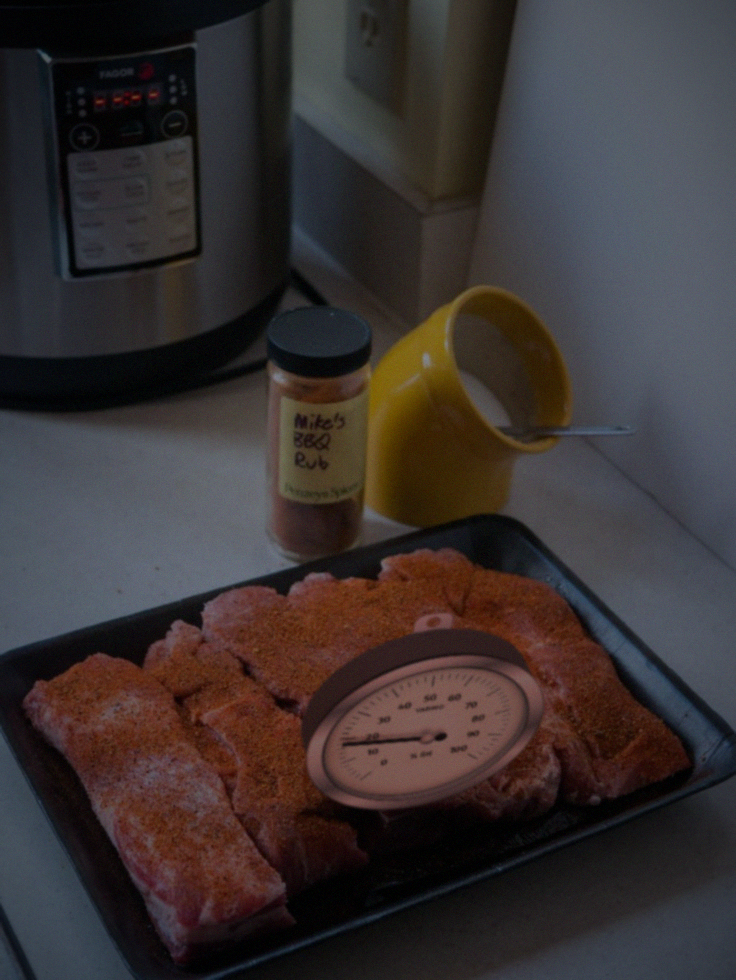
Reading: 20 %
